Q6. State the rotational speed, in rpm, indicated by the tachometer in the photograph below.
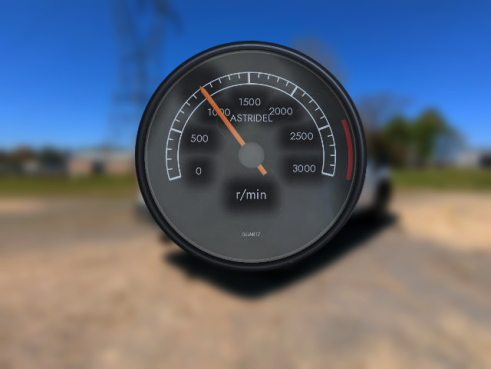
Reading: 1000 rpm
